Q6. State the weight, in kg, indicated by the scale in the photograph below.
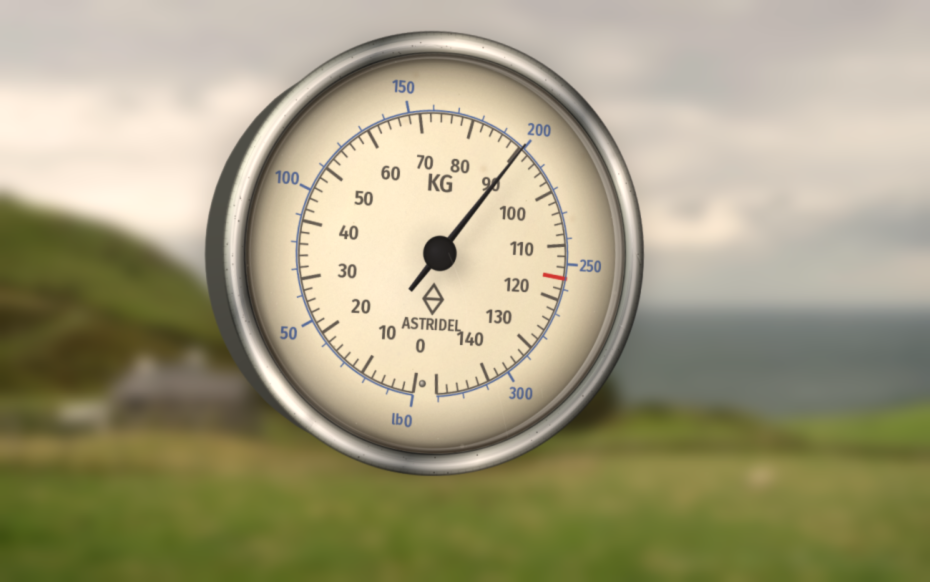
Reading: 90 kg
